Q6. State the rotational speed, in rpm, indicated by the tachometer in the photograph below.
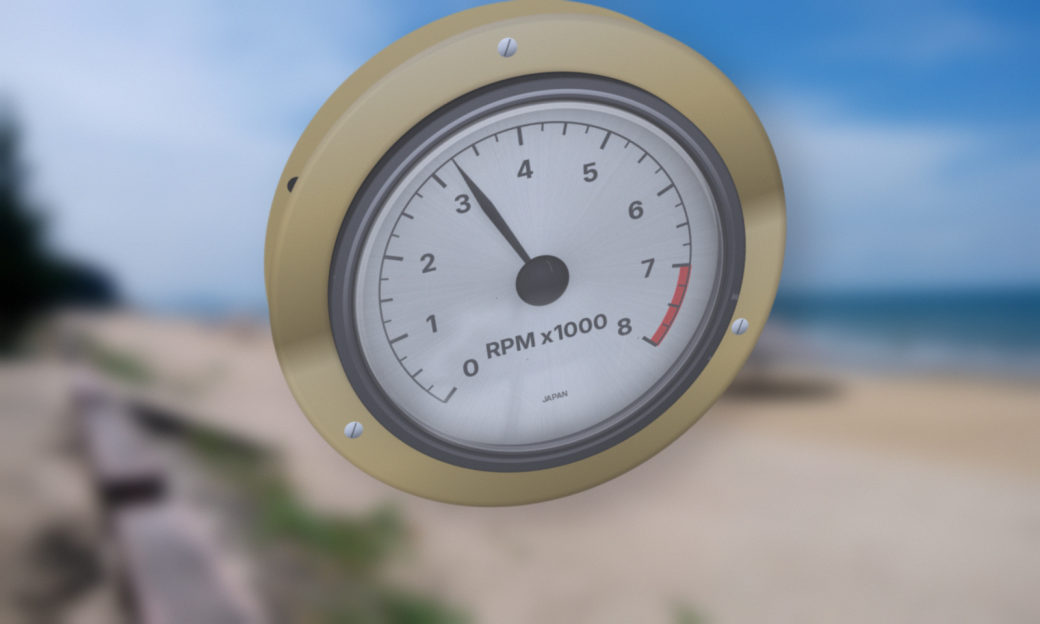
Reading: 3250 rpm
